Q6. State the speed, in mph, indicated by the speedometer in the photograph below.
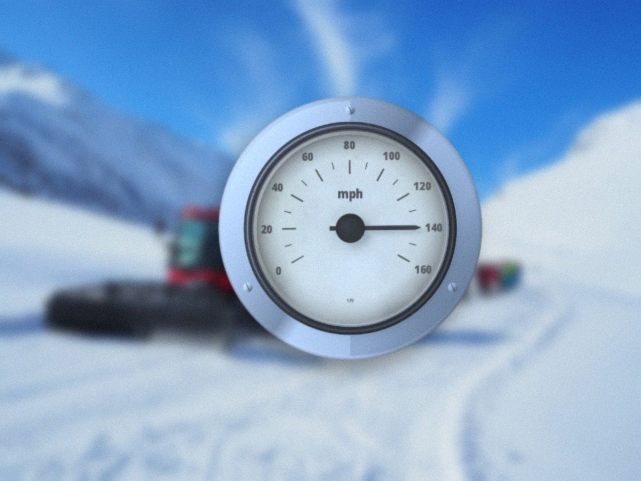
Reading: 140 mph
